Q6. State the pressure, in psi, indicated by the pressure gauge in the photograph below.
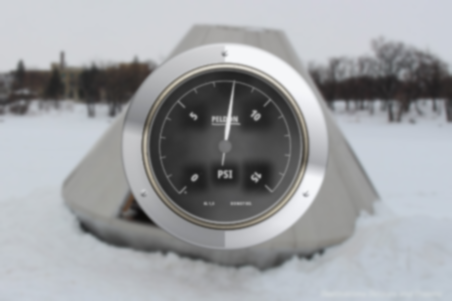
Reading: 8 psi
